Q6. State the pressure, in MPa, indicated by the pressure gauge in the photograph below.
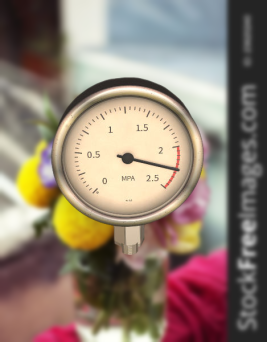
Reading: 2.25 MPa
